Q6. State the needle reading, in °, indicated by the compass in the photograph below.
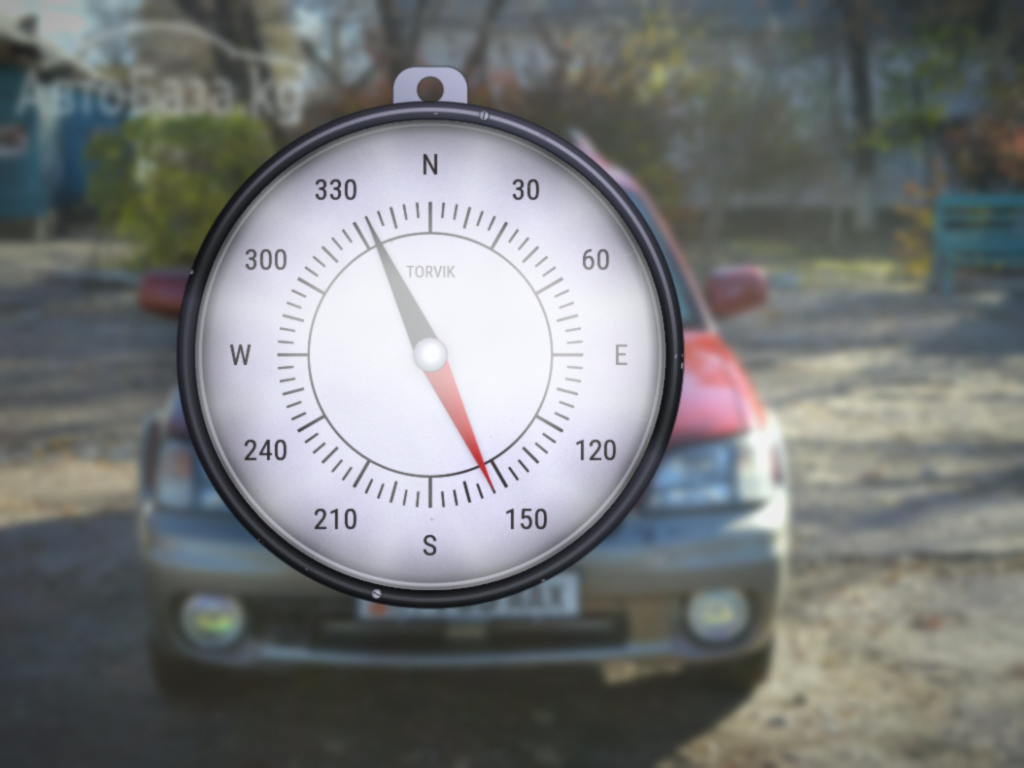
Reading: 155 °
